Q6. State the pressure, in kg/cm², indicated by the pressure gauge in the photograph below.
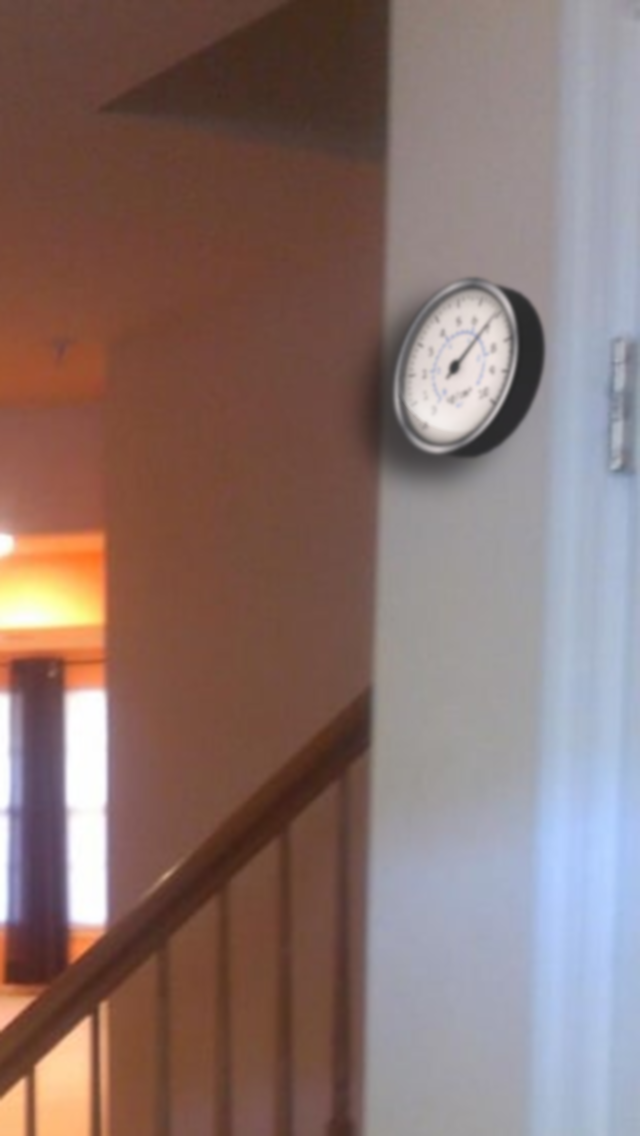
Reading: 7 kg/cm²
